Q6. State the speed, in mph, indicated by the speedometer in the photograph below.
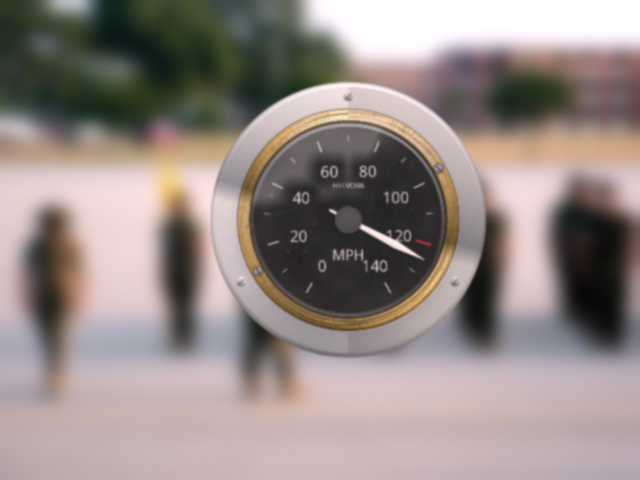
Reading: 125 mph
